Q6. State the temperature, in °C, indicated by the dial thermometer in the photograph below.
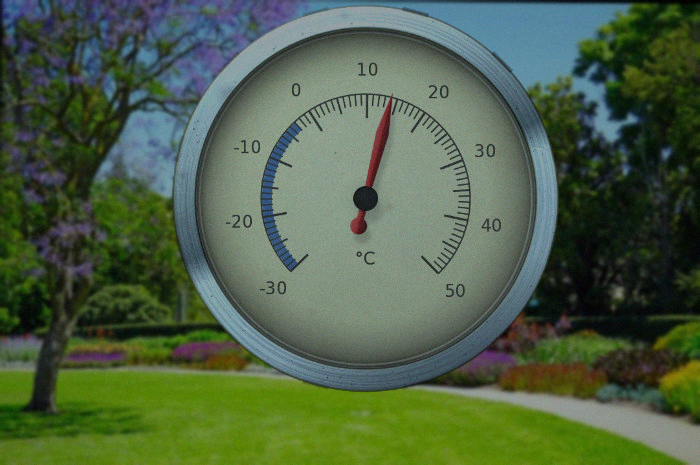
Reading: 14 °C
